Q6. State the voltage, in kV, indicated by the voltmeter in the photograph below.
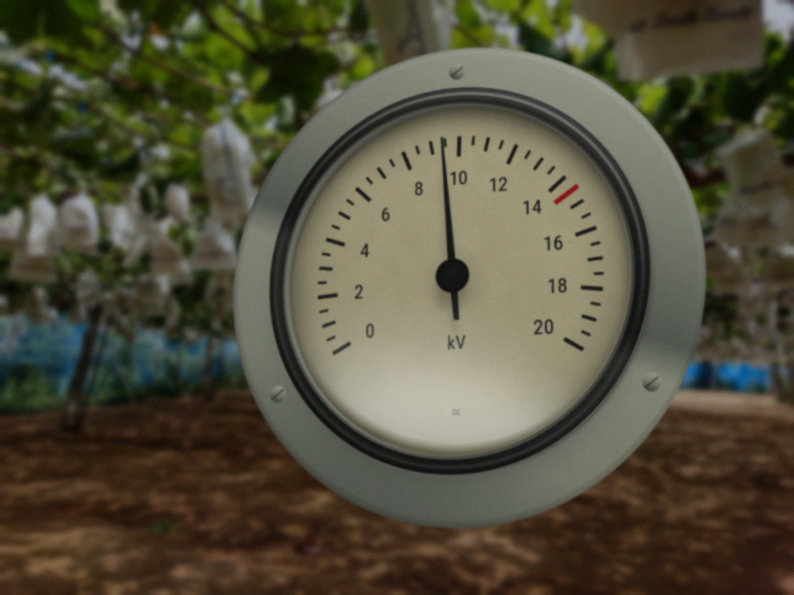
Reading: 9.5 kV
